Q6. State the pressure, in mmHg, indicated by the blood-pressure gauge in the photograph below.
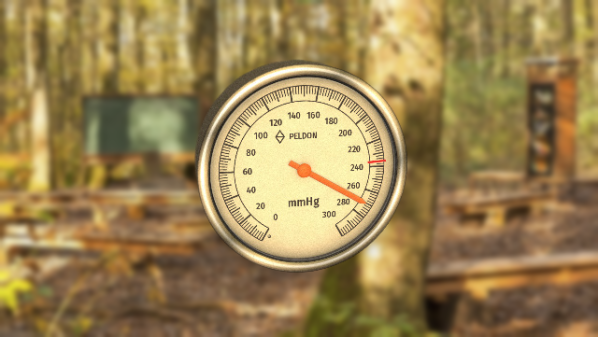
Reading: 270 mmHg
